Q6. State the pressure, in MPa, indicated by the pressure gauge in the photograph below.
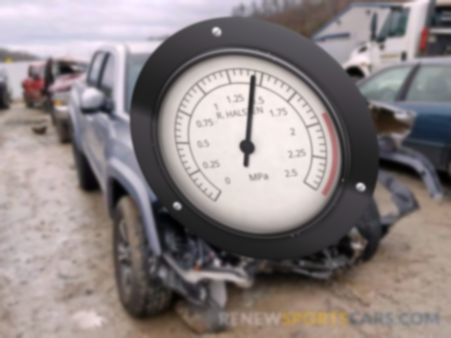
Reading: 1.45 MPa
